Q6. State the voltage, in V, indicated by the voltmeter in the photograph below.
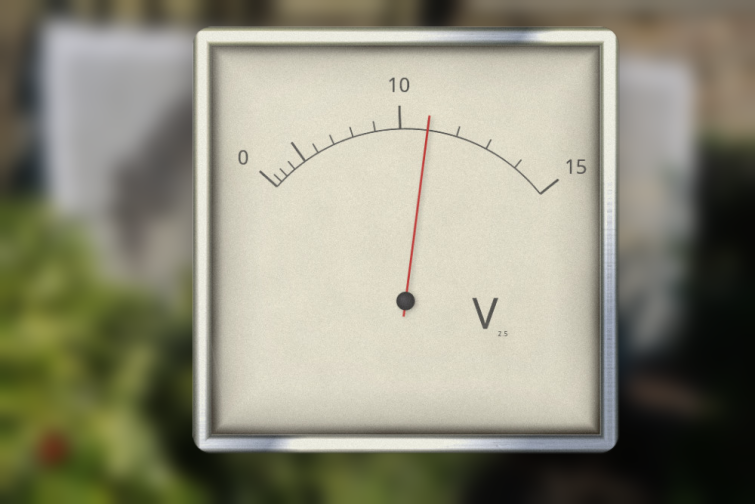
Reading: 11 V
